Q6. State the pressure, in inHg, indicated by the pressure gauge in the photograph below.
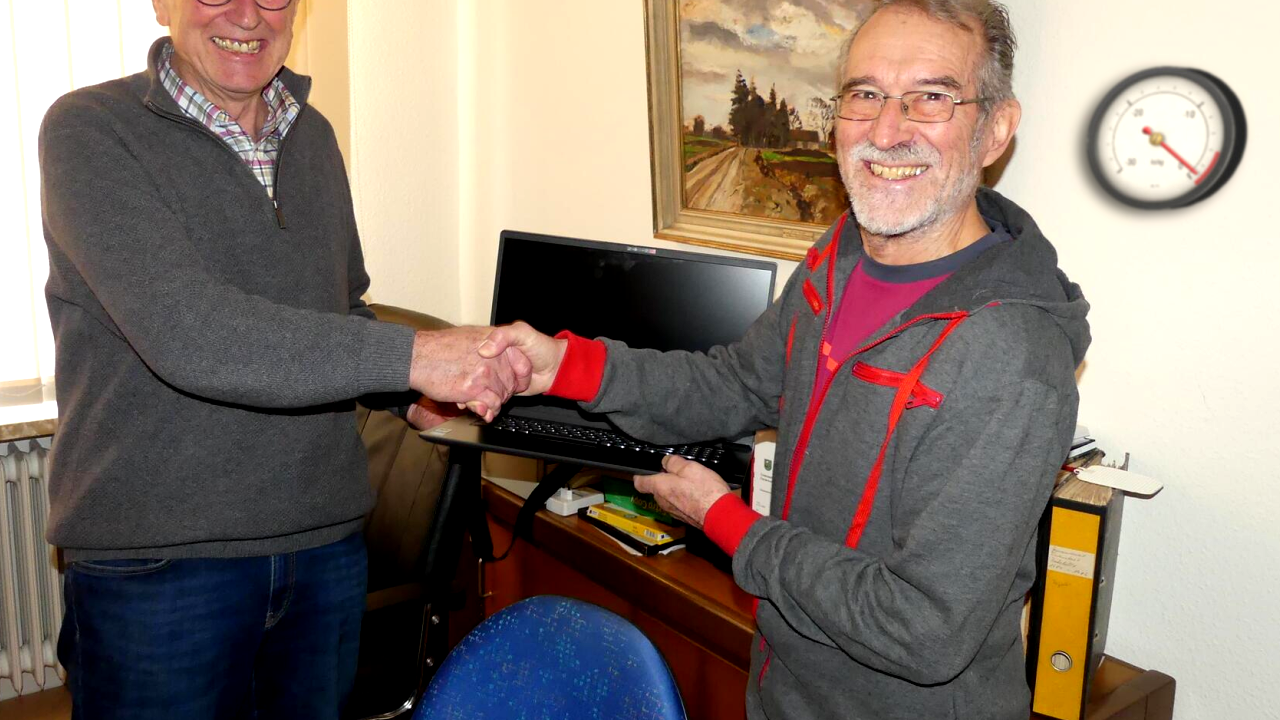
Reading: -1 inHg
